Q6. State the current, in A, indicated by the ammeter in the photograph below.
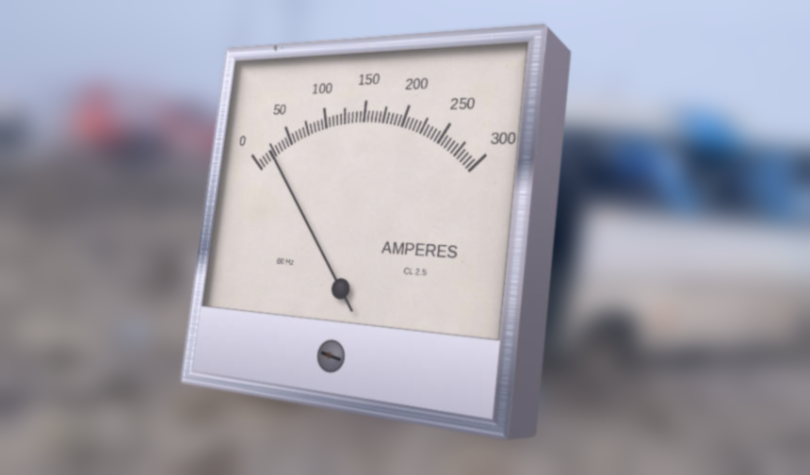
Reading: 25 A
